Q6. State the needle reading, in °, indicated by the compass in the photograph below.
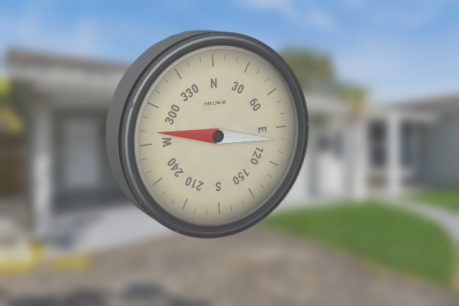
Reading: 280 °
